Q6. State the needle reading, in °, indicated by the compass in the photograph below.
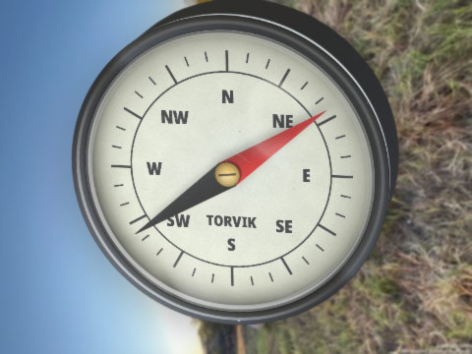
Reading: 55 °
